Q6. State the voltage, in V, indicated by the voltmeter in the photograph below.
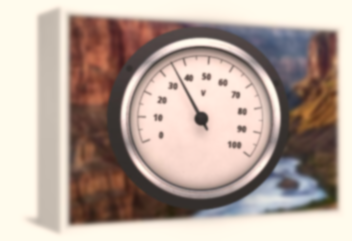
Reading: 35 V
